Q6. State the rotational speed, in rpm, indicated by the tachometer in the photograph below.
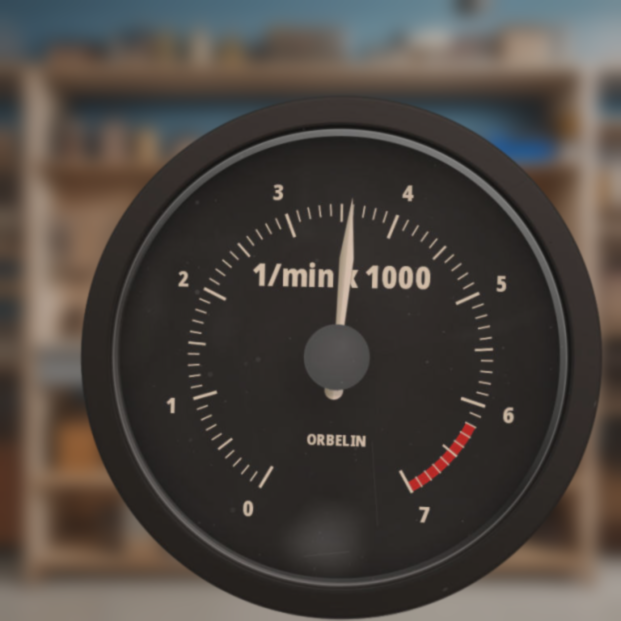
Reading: 3600 rpm
